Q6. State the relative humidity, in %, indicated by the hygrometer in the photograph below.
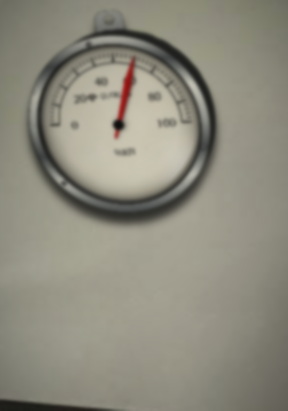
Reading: 60 %
